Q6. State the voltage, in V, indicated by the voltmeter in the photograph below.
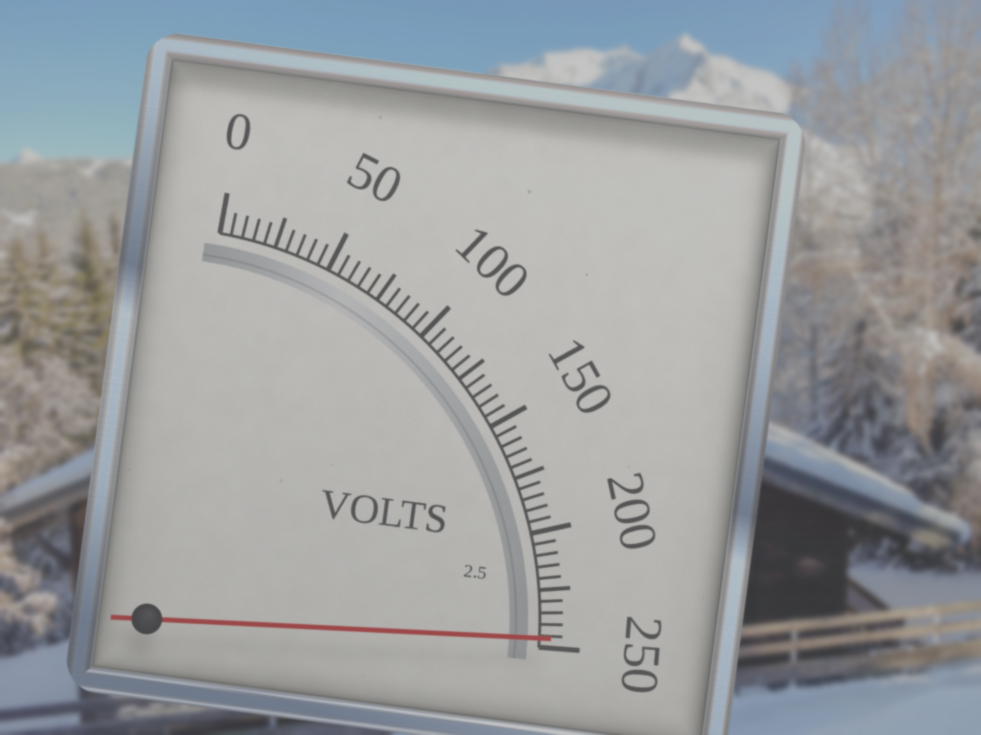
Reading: 245 V
